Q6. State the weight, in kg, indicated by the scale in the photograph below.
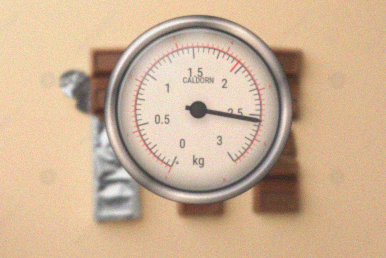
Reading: 2.55 kg
